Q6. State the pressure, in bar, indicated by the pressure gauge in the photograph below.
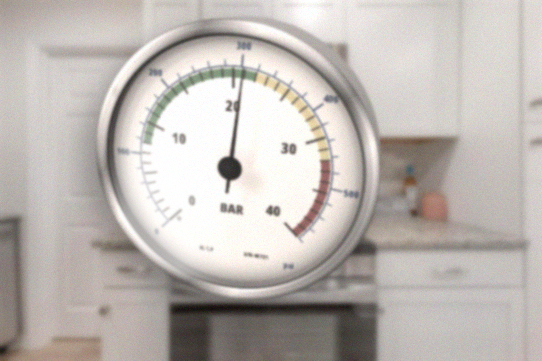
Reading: 21 bar
